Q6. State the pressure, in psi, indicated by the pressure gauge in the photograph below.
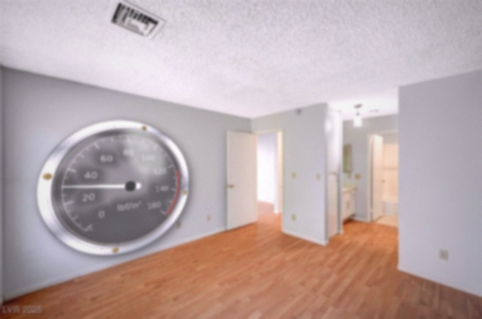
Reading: 30 psi
